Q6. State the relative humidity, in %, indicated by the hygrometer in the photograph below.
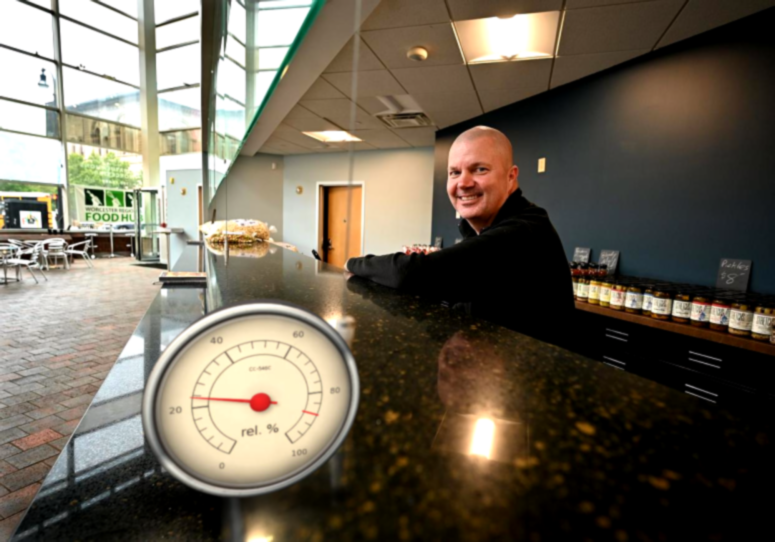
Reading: 24 %
